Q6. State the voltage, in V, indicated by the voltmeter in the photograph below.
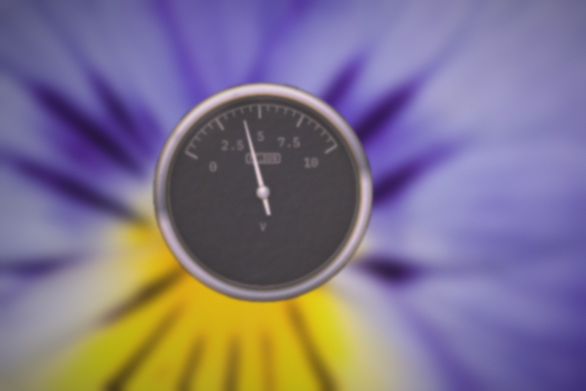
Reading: 4 V
